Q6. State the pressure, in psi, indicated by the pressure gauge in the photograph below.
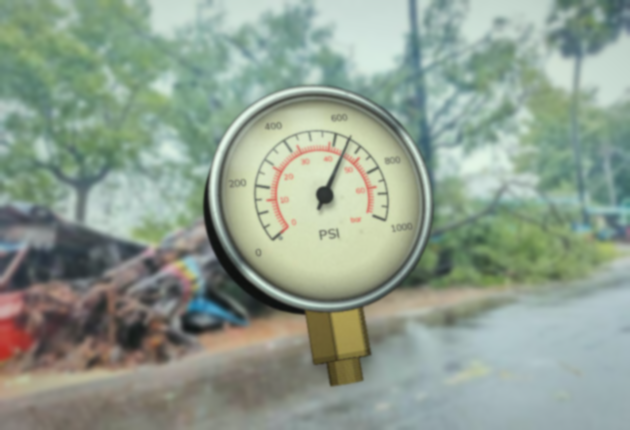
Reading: 650 psi
